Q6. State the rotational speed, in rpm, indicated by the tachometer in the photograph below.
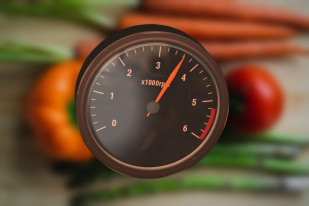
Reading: 3600 rpm
